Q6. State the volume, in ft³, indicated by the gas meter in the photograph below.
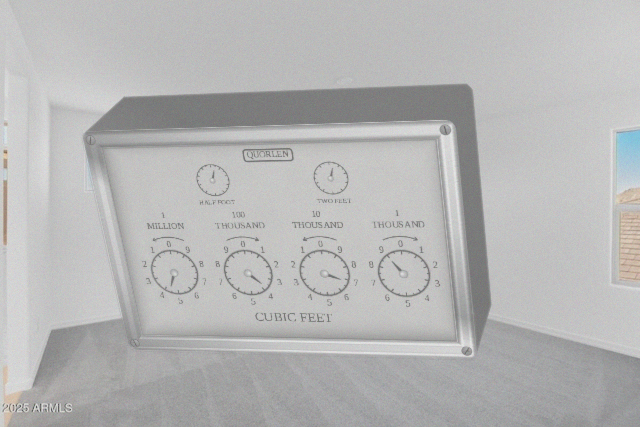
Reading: 436900 ft³
